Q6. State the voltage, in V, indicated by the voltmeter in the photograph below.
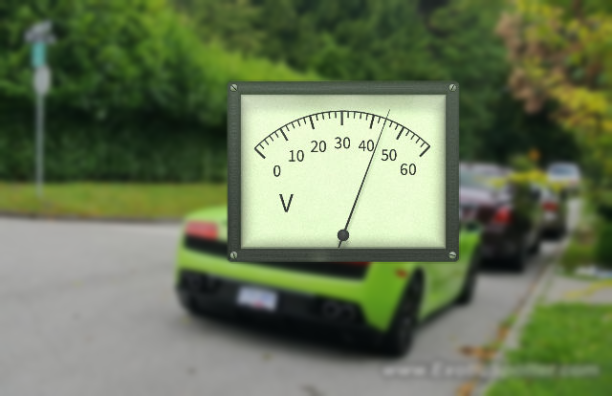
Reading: 44 V
